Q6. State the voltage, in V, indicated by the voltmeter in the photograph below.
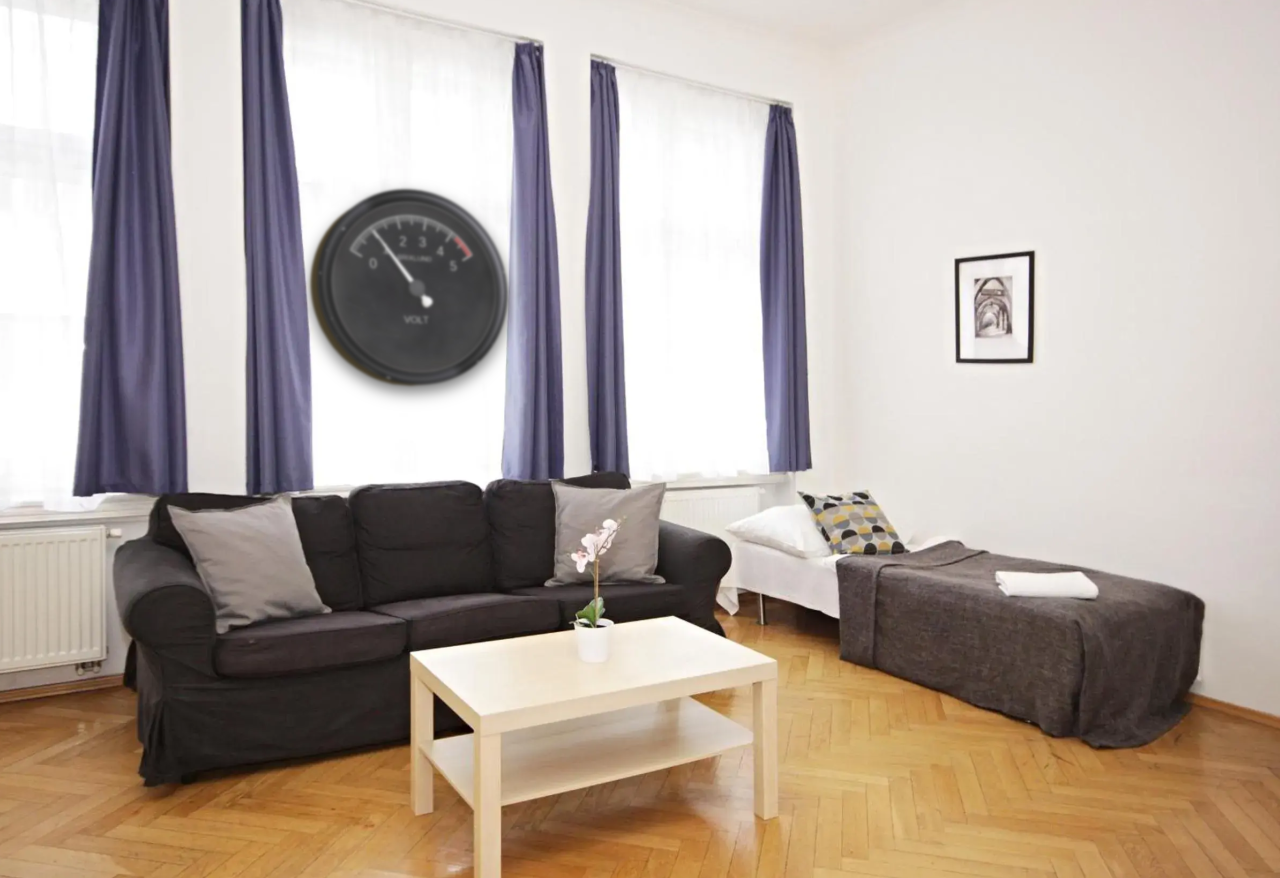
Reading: 1 V
